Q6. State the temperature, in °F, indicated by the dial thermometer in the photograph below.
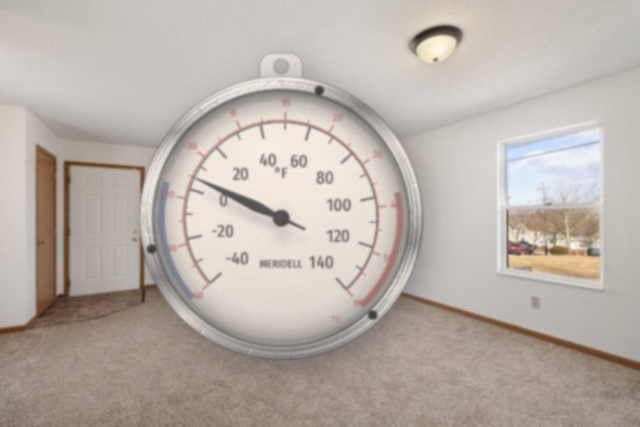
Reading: 5 °F
